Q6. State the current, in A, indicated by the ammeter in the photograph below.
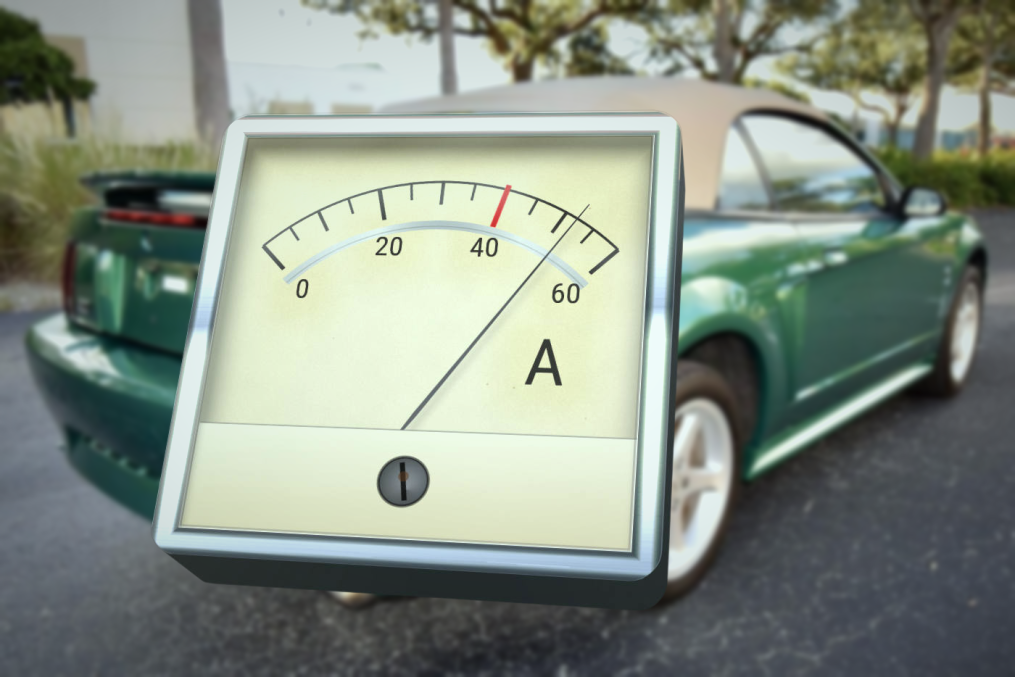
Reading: 52.5 A
